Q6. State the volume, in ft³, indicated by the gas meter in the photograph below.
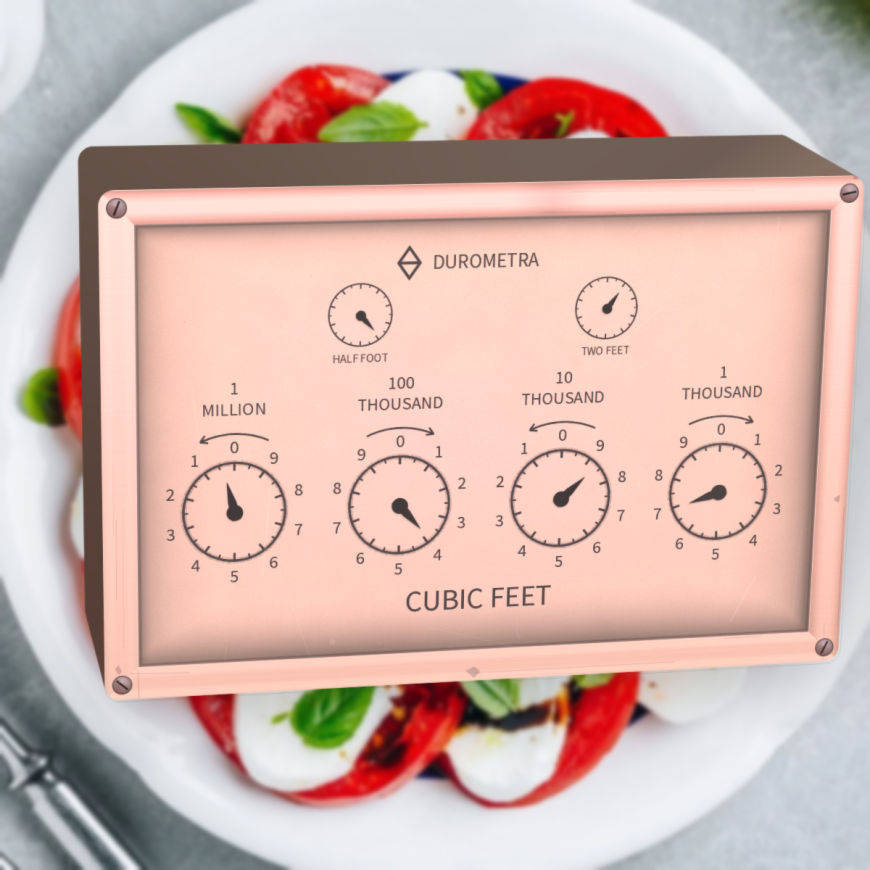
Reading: 38700 ft³
